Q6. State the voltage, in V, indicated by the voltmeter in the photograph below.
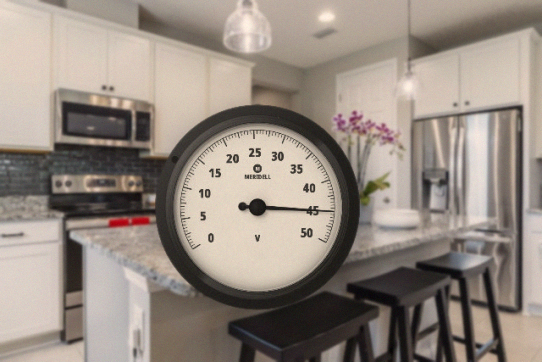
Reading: 45 V
